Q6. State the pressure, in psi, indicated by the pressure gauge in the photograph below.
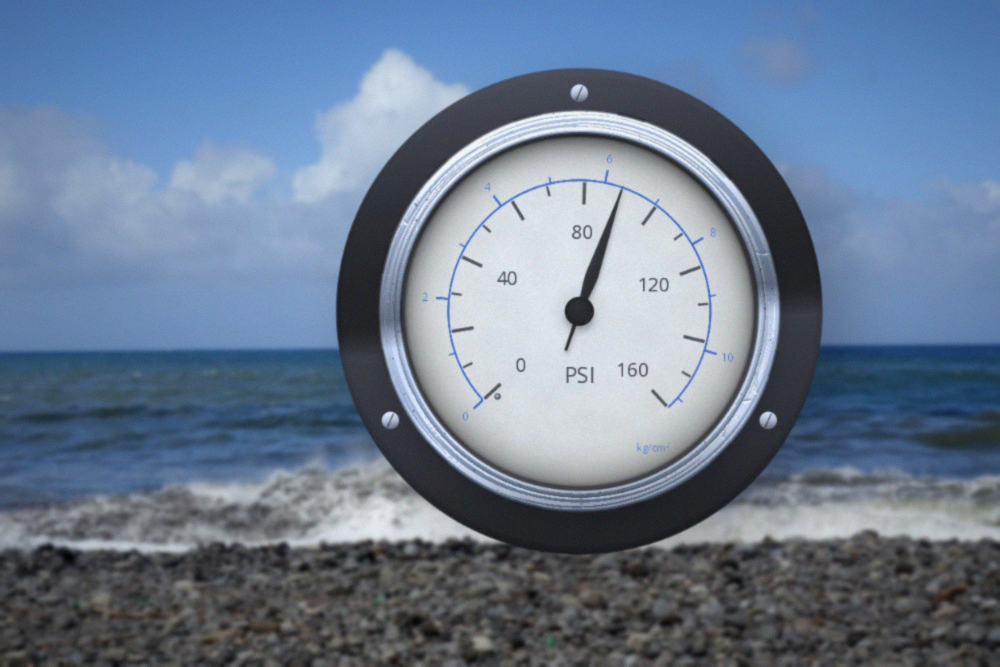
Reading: 90 psi
